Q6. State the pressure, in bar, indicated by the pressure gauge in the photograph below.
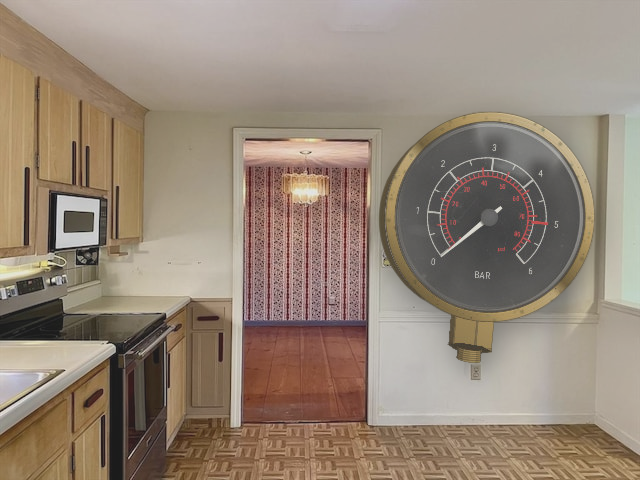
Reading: 0 bar
